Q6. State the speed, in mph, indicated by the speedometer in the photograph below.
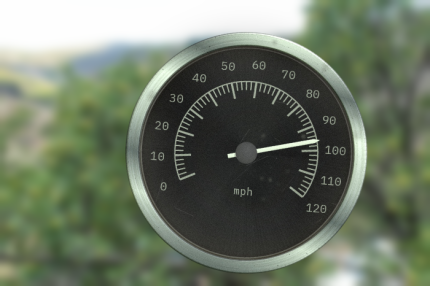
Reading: 96 mph
